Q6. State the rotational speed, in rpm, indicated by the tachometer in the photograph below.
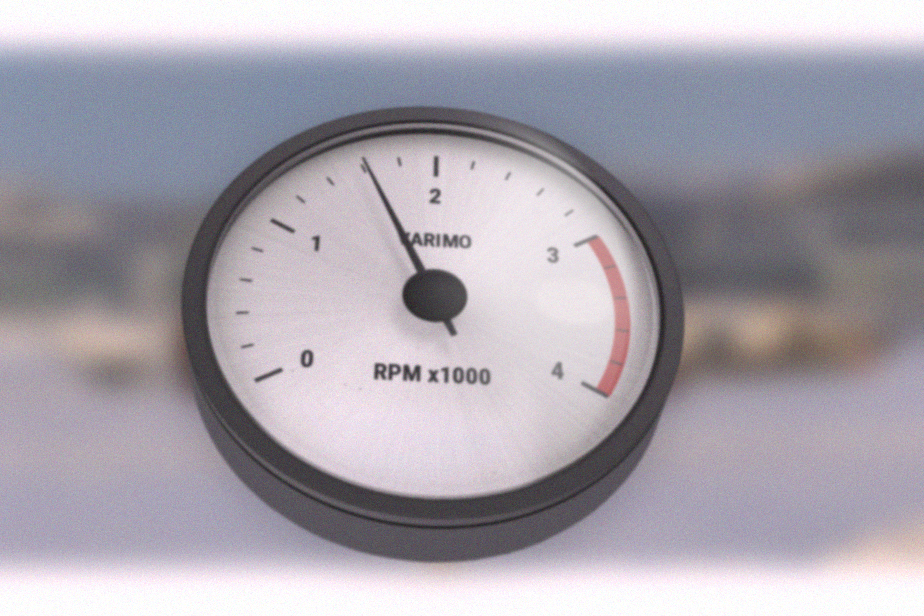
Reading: 1600 rpm
